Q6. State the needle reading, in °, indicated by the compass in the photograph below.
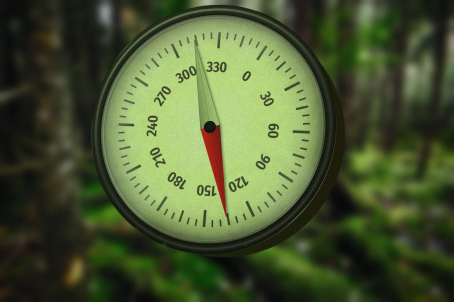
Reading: 135 °
